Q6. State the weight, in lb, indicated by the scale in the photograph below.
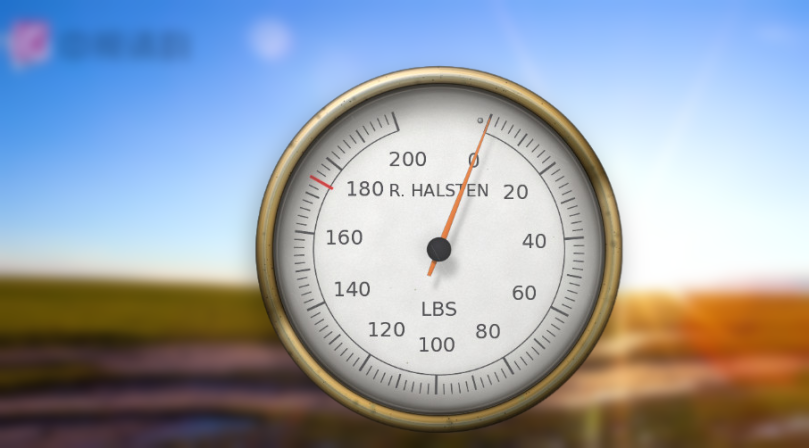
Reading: 0 lb
